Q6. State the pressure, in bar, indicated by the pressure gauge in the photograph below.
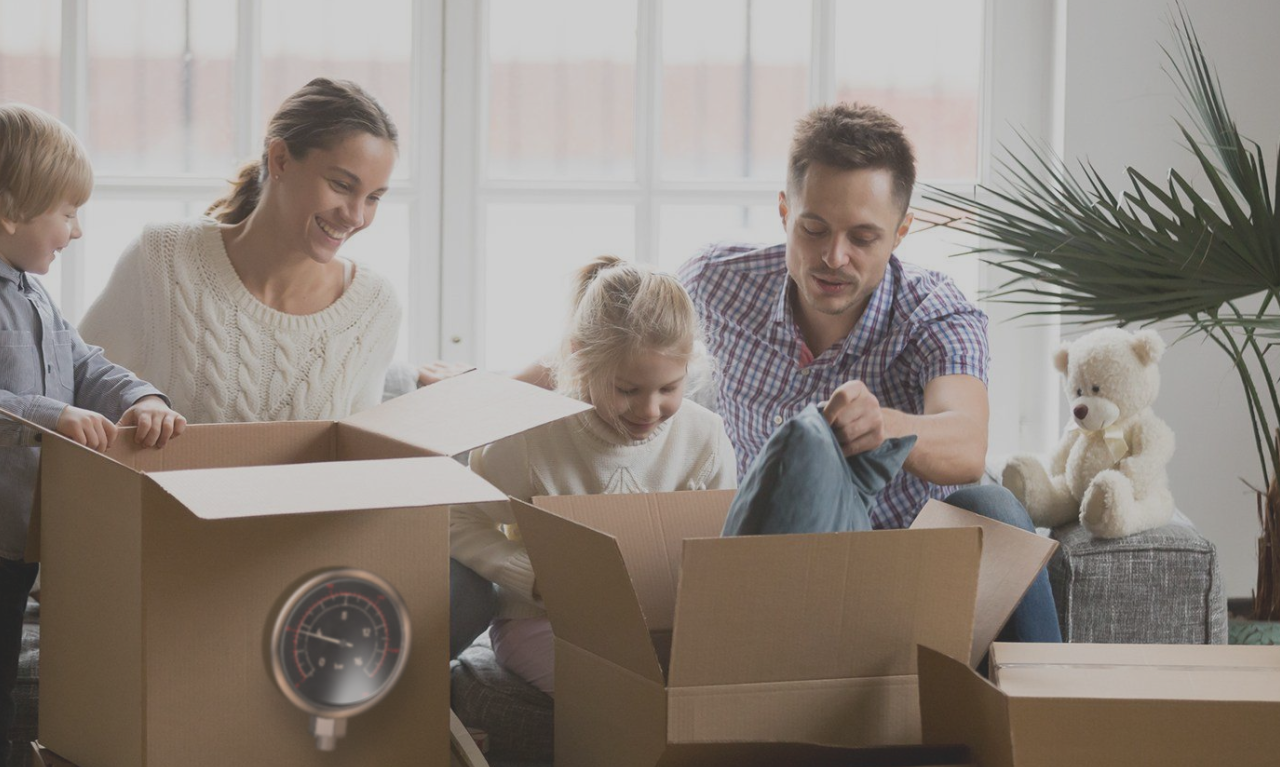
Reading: 3.5 bar
